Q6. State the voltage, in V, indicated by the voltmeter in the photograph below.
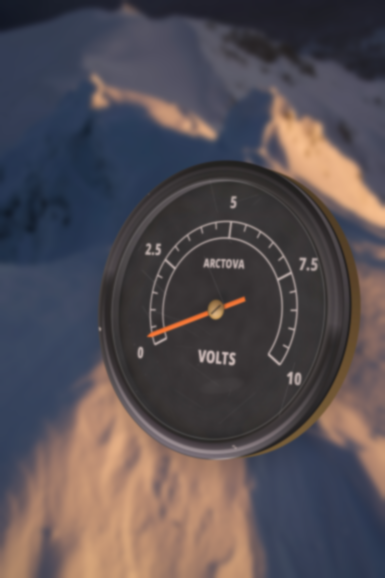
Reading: 0.25 V
